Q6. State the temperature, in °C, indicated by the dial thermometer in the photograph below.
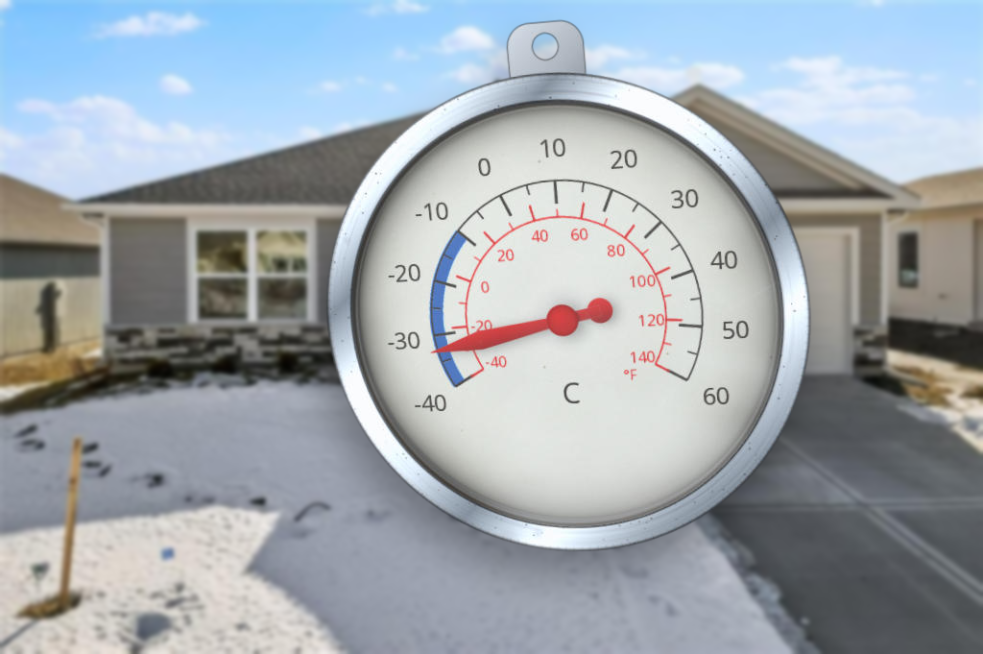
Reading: -32.5 °C
